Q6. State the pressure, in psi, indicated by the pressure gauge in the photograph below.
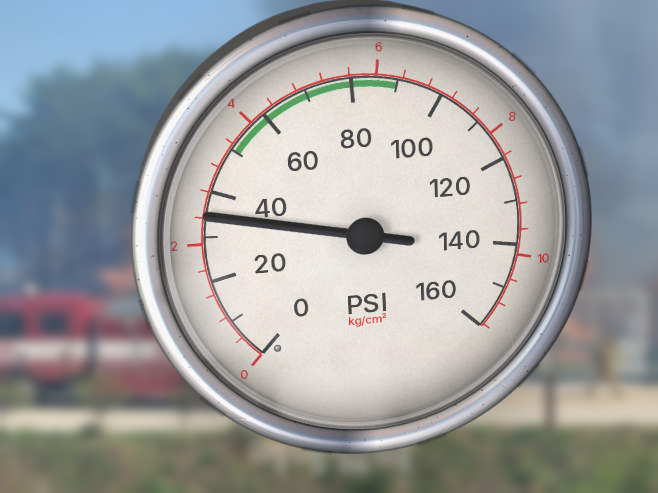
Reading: 35 psi
